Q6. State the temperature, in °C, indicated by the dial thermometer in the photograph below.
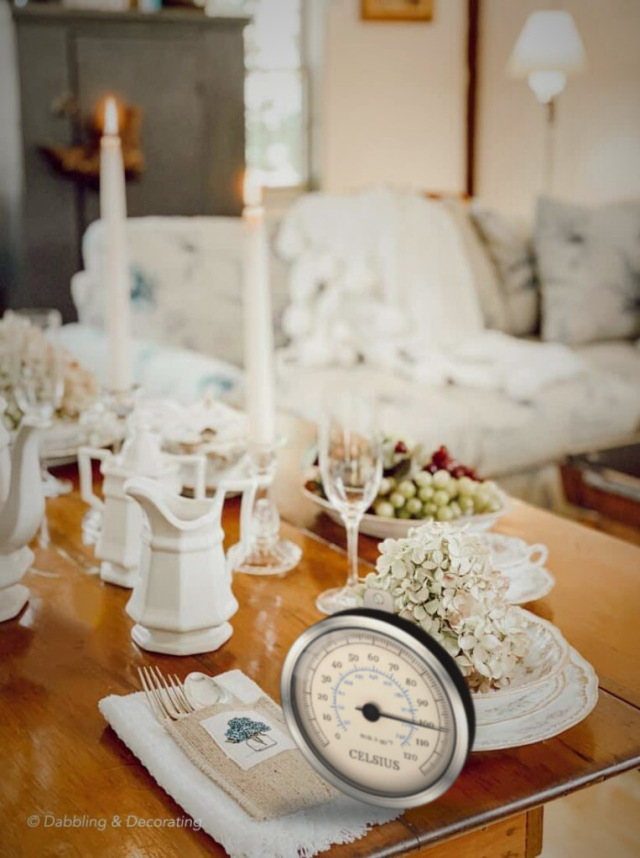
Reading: 100 °C
